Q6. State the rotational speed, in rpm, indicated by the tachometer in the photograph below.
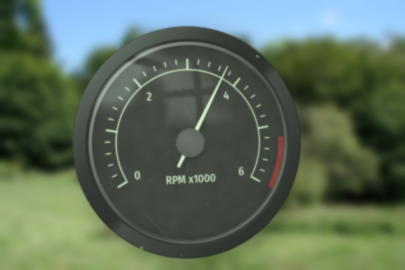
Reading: 3700 rpm
